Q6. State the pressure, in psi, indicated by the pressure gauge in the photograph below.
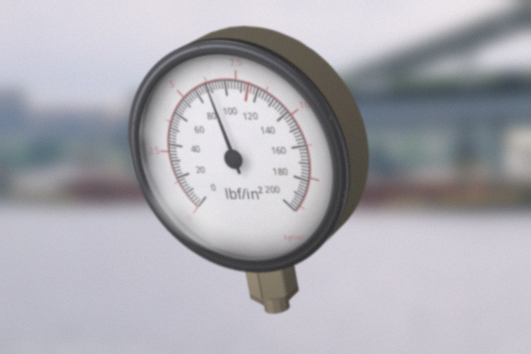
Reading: 90 psi
